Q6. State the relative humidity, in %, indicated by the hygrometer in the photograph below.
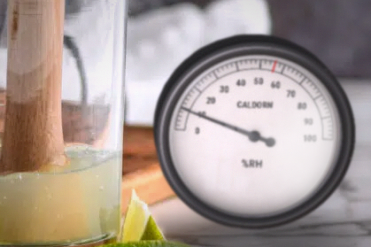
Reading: 10 %
